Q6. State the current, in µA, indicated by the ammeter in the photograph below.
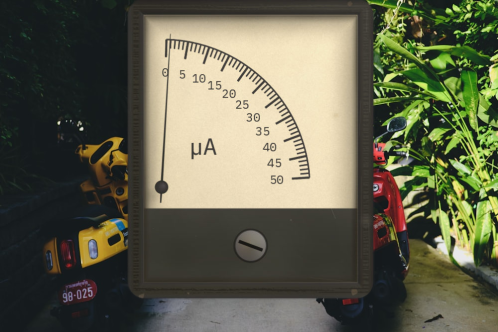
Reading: 1 µA
